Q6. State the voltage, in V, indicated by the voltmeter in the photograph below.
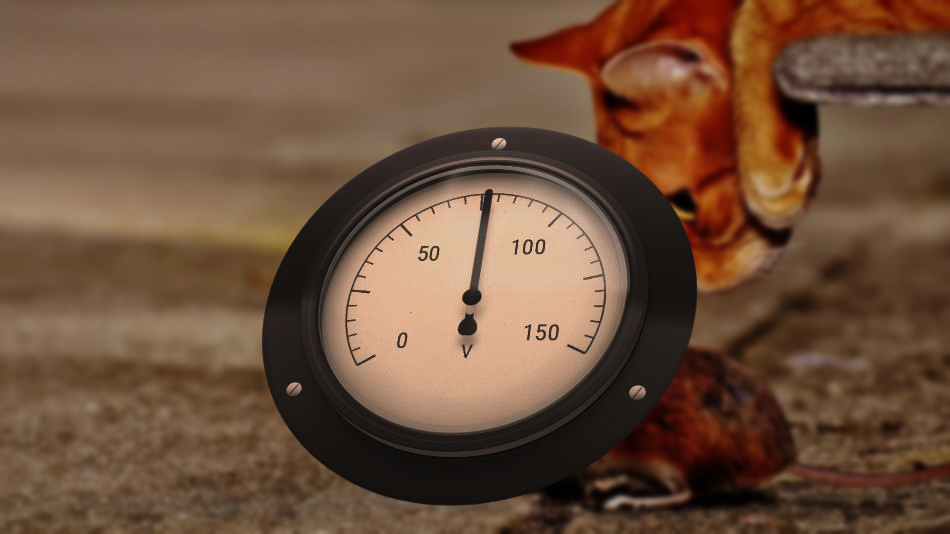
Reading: 77.5 V
